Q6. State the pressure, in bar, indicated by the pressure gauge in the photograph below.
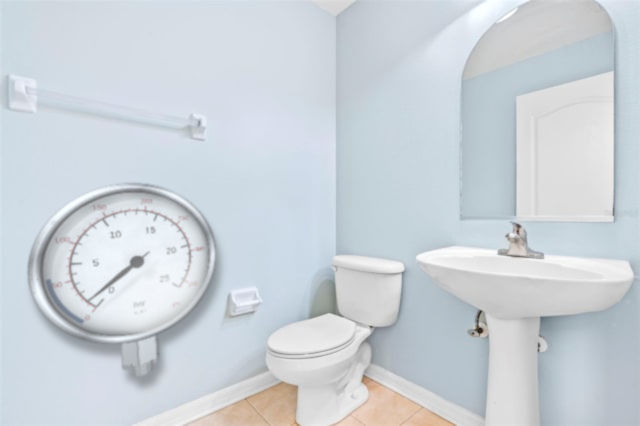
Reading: 1 bar
